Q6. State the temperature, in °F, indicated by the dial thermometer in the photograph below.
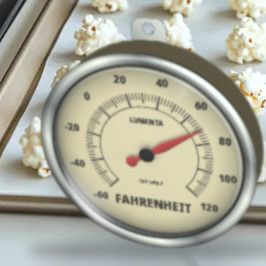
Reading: 70 °F
